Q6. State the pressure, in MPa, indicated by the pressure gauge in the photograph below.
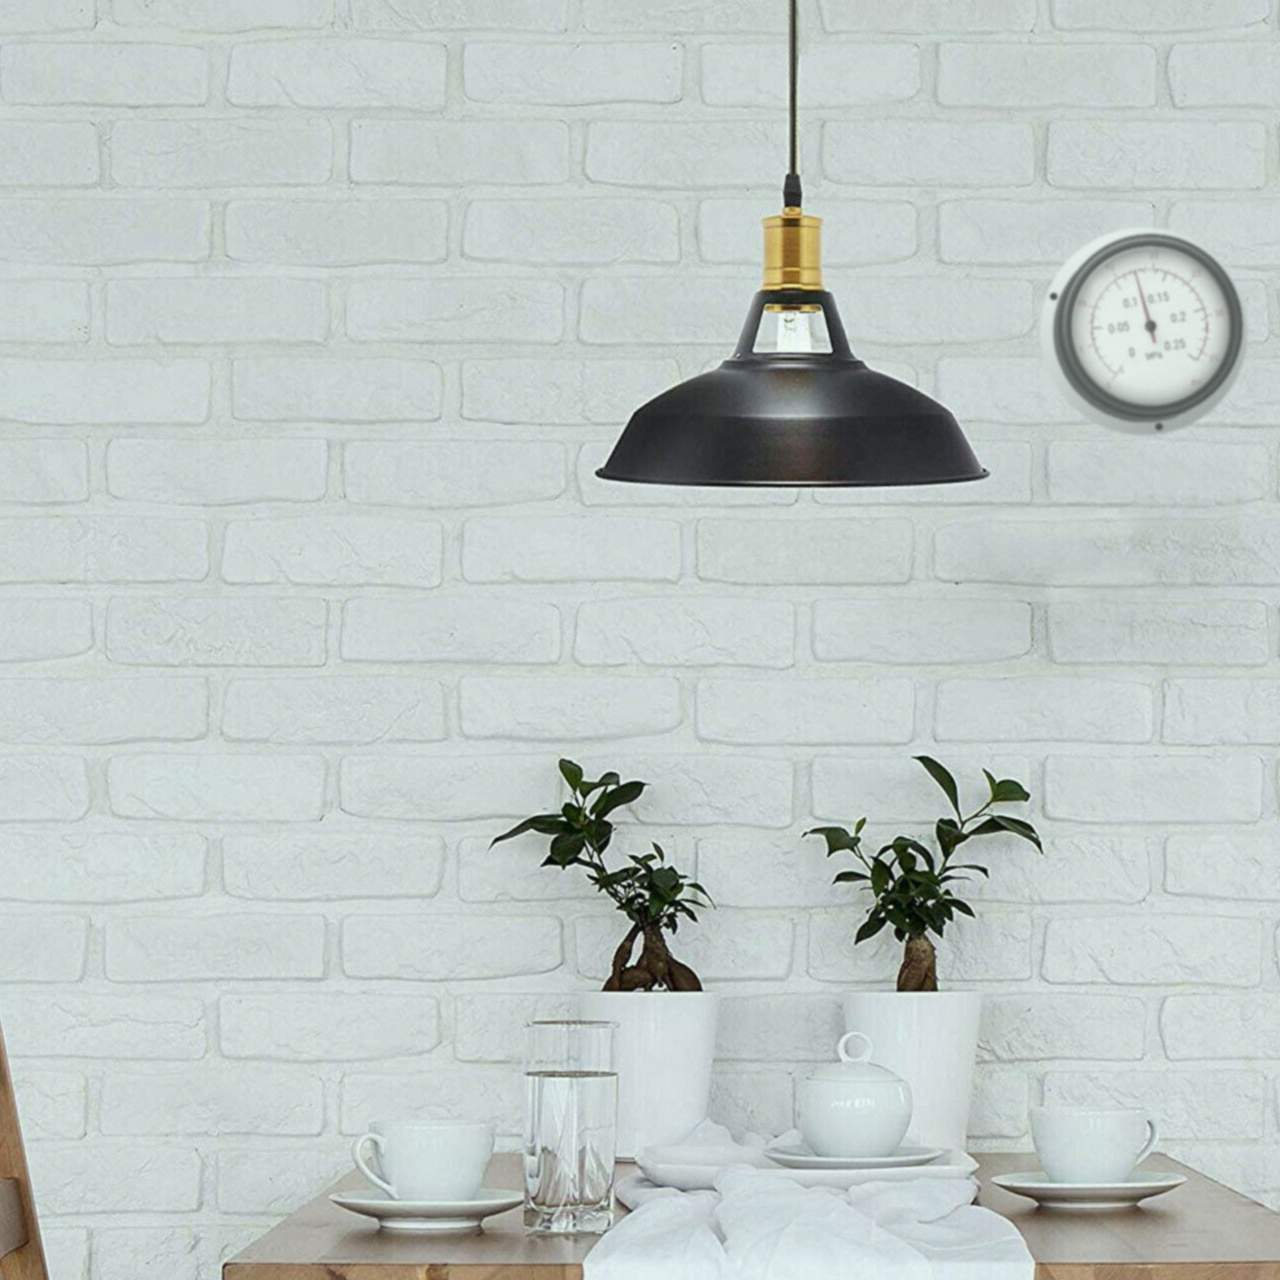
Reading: 0.12 MPa
